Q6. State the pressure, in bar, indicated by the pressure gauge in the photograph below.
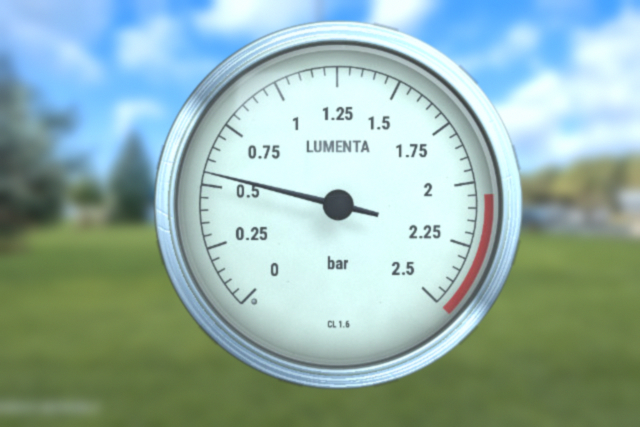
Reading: 0.55 bar
